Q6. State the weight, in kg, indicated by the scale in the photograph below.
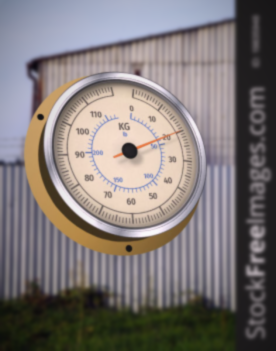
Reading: 20 kg
